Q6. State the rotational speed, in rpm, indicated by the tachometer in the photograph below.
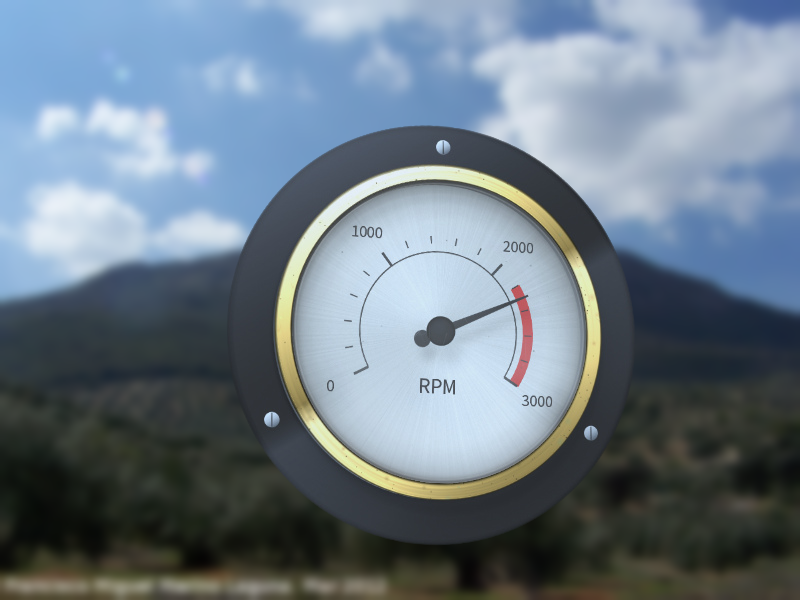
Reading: 2300 rpm
